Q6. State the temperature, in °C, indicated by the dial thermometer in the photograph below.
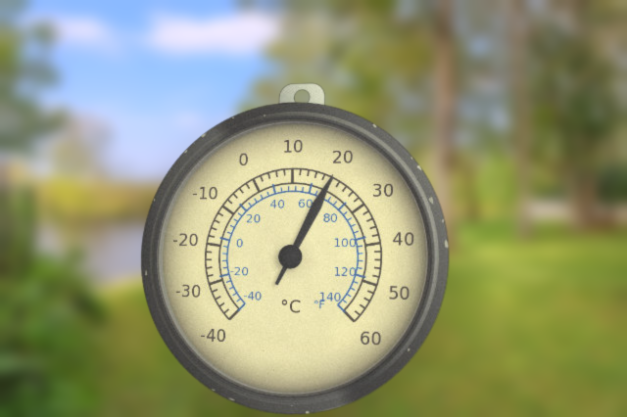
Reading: 20 °C
